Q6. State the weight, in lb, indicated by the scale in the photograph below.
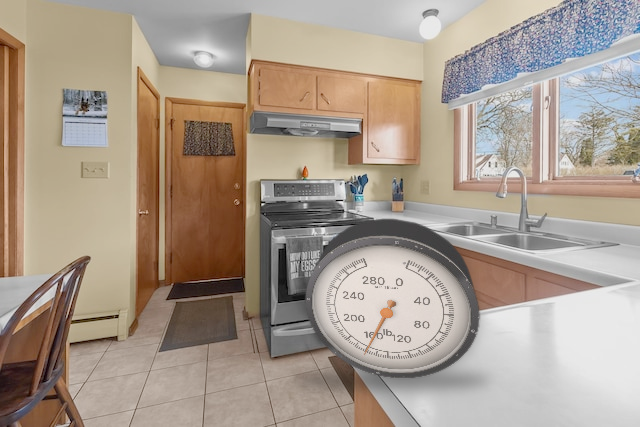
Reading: 160 lb
